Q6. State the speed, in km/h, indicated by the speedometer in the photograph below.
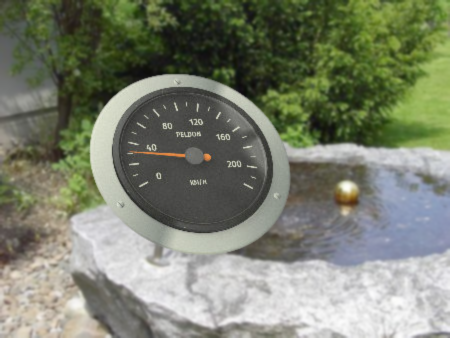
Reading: 30 km/h
